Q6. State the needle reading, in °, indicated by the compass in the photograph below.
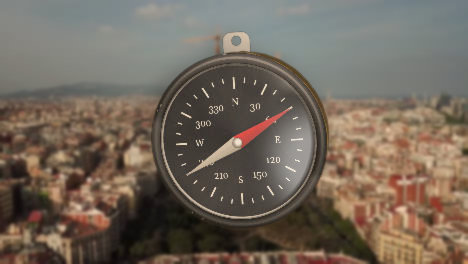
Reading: 60 °
